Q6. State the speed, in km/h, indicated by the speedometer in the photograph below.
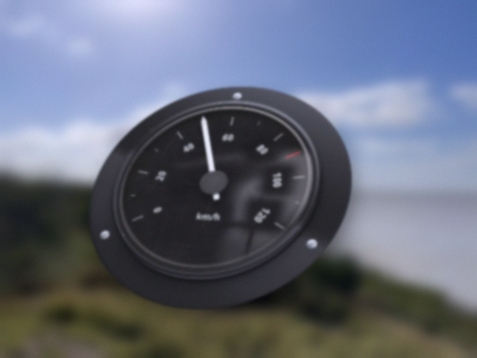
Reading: 50 km/h
